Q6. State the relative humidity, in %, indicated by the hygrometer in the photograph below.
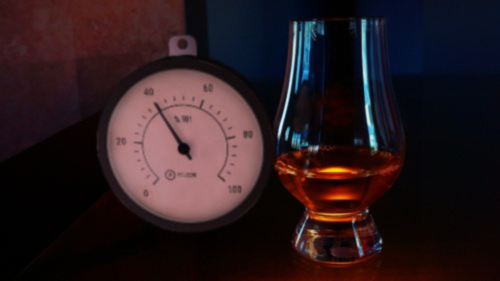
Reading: 40 %
